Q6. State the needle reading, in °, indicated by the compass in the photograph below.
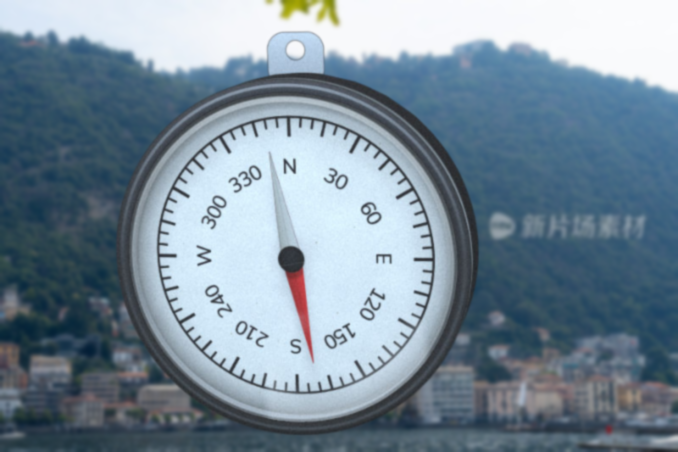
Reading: 170 °
